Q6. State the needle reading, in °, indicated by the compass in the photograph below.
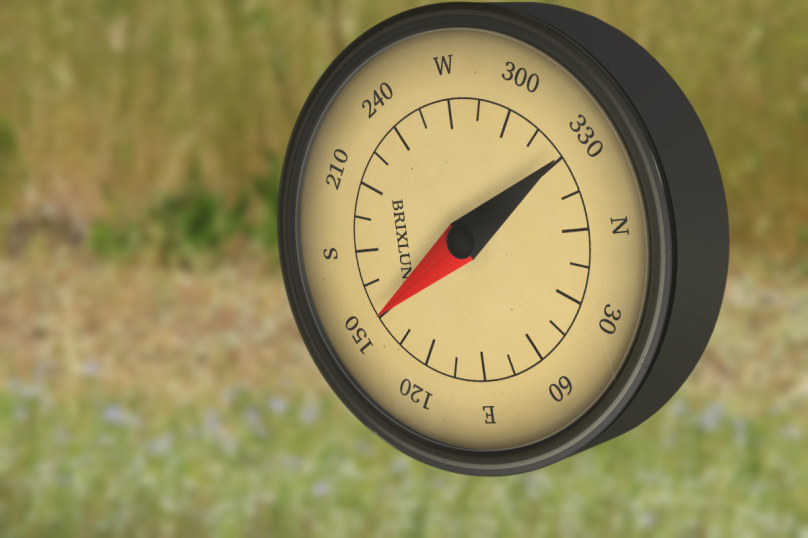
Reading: 150 °
